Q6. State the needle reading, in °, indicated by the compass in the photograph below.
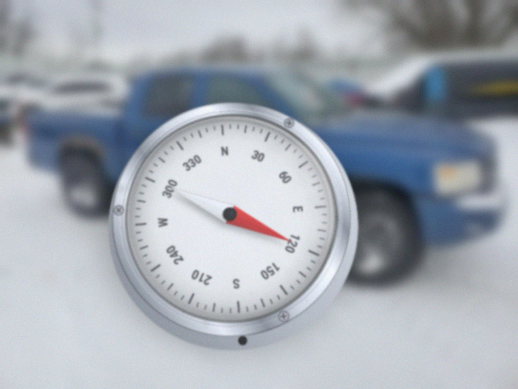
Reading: 120 °
